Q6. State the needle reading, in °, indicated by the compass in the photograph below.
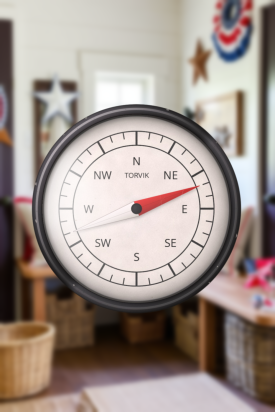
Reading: 70 °
